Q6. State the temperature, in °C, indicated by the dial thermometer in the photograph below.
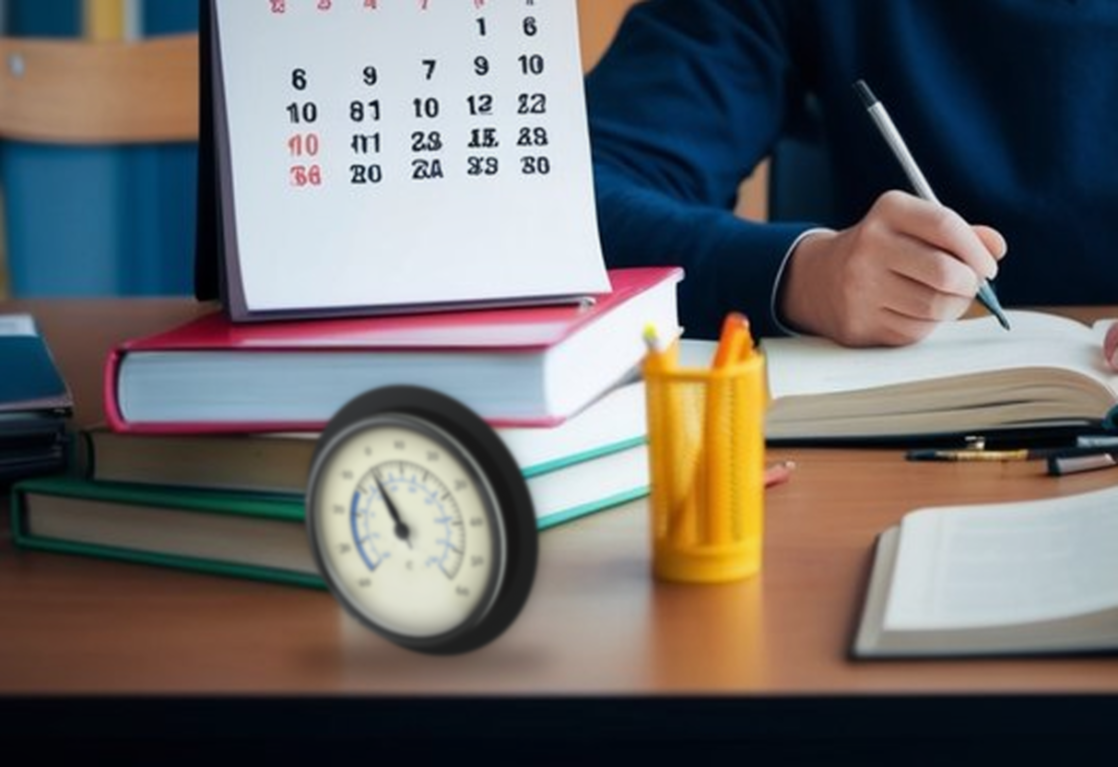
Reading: 0 °C
